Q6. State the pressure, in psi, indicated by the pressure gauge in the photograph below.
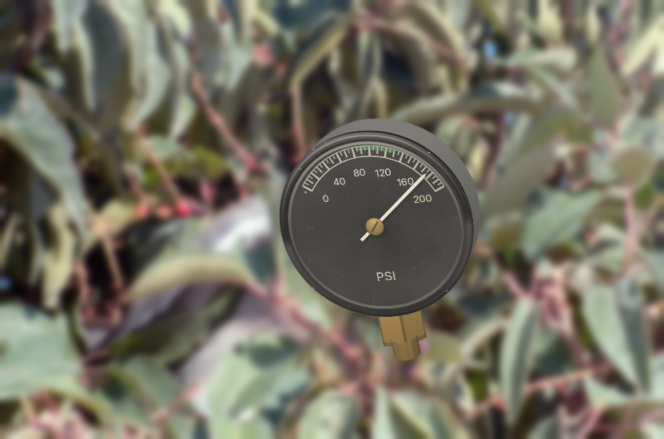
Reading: 175 psi
